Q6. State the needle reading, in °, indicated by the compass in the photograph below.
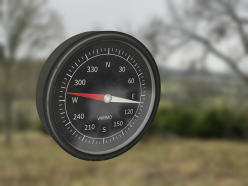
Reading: 280 °
